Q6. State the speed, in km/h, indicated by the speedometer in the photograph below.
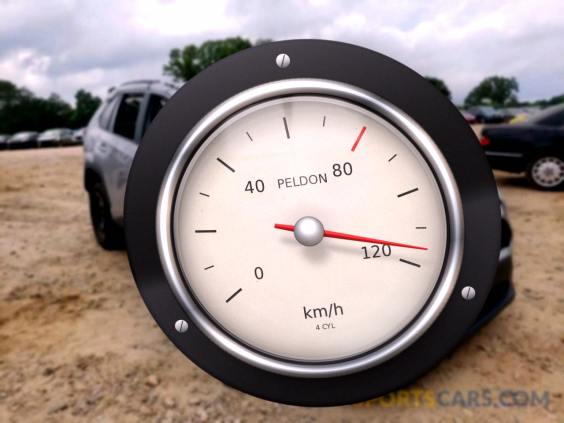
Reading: 115 km/h
